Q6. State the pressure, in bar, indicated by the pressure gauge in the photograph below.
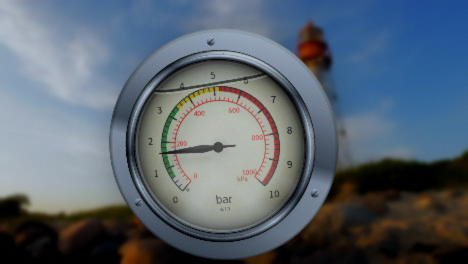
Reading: 1.6 bar
